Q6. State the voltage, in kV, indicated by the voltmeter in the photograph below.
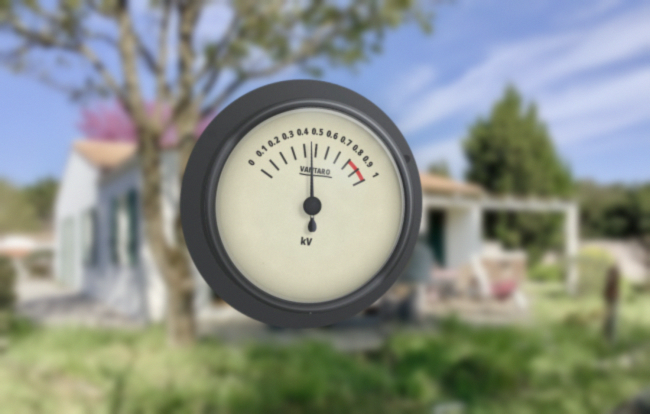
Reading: 0.45 kV
